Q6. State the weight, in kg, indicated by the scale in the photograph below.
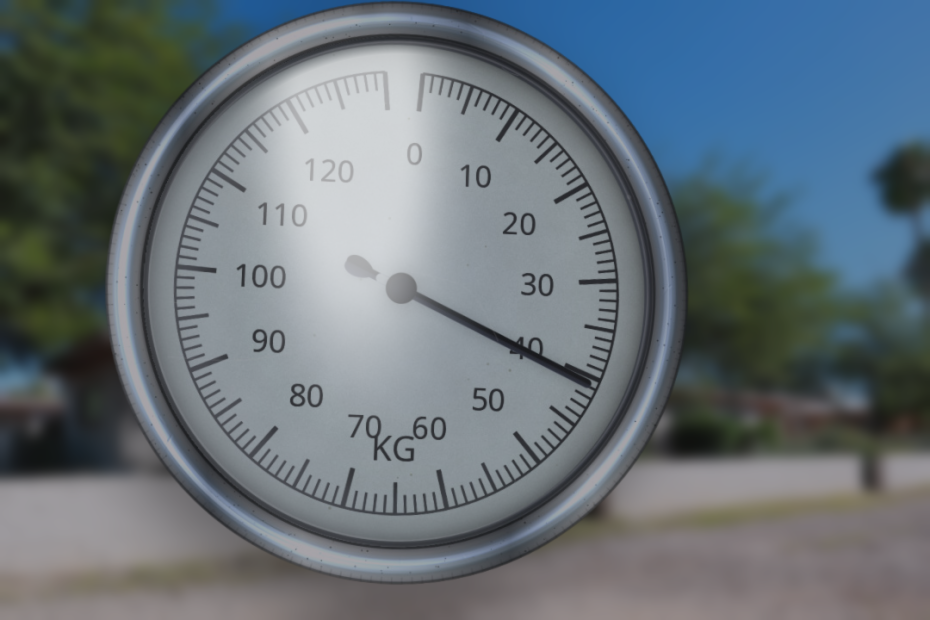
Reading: 41 kg
